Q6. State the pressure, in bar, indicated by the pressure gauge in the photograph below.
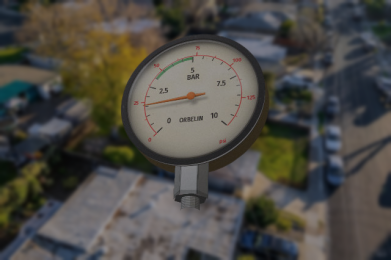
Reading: 1.5 bar
